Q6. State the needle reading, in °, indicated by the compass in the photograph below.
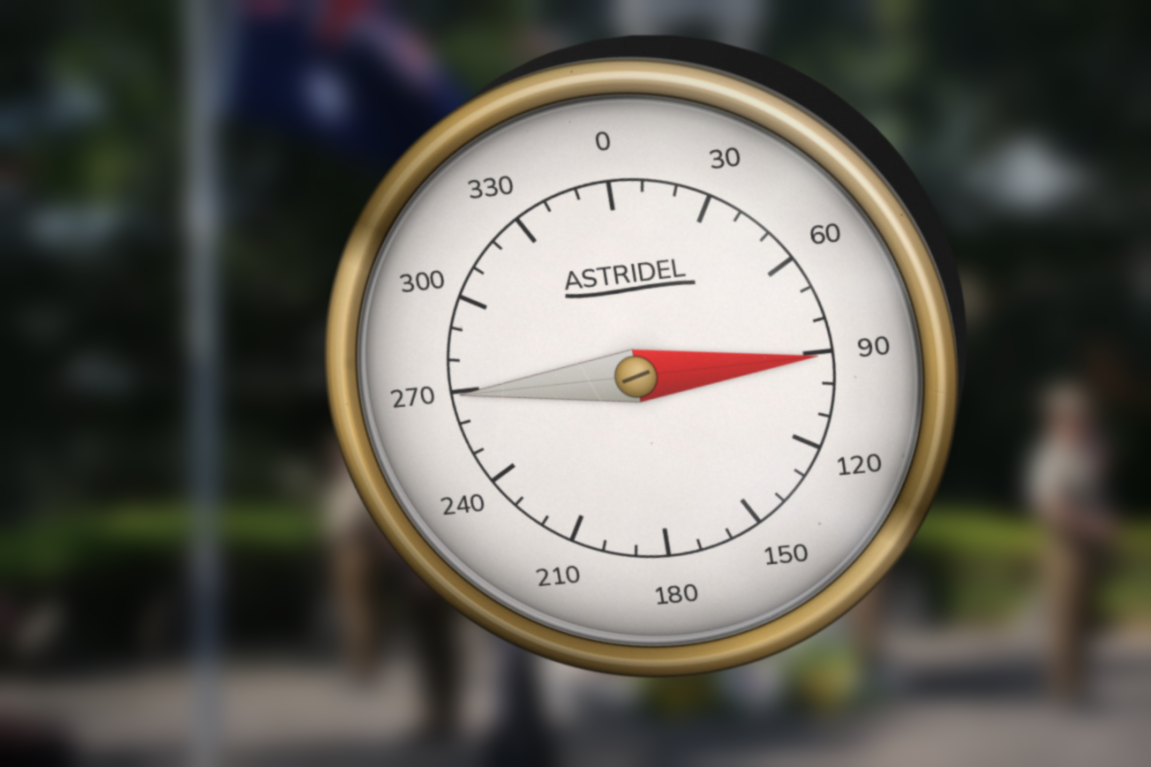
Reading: 90 °
